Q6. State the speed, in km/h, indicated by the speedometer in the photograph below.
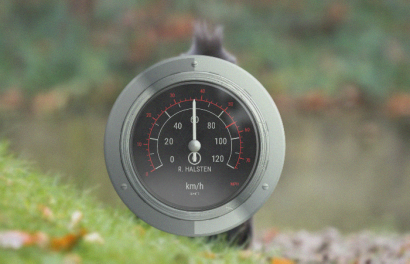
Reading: 60 km/h
